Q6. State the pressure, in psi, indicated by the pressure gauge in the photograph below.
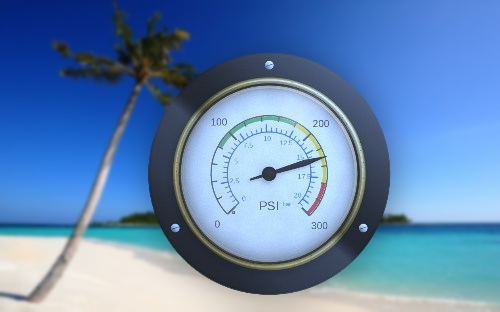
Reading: 230 psi
